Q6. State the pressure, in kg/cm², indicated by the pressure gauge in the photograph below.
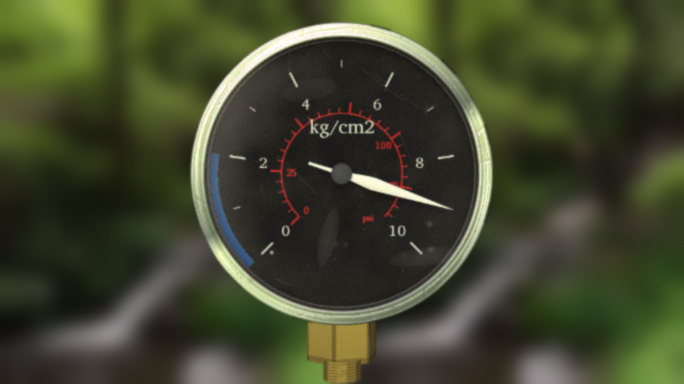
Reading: 9 kg/cm²
